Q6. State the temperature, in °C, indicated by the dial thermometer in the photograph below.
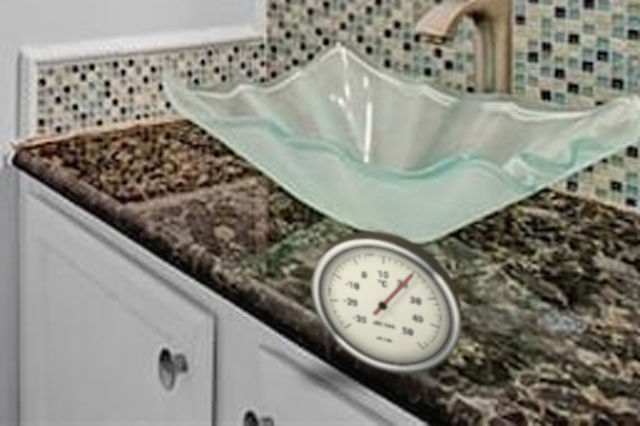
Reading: 20 °C
